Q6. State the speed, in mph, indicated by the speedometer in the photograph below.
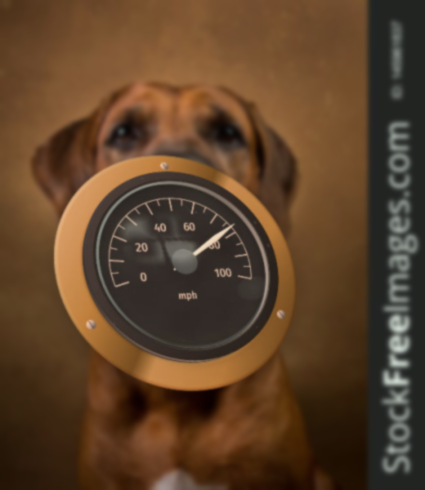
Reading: 77.5 mph
